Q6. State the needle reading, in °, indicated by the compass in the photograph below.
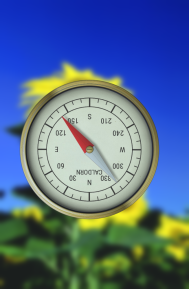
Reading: 140 °
